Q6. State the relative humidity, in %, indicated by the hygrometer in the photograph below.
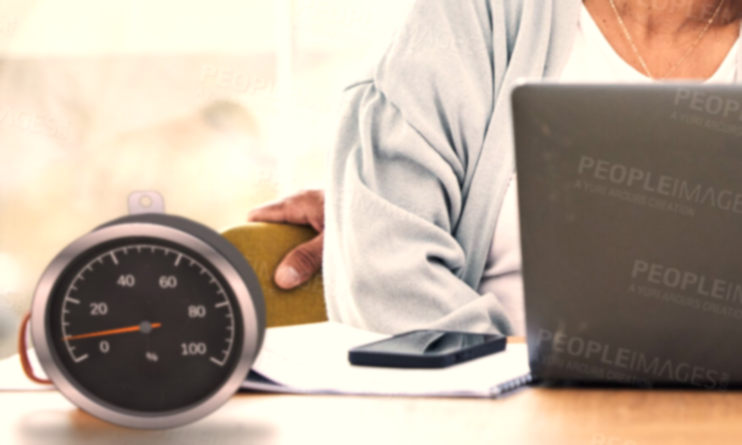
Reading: 8 %
